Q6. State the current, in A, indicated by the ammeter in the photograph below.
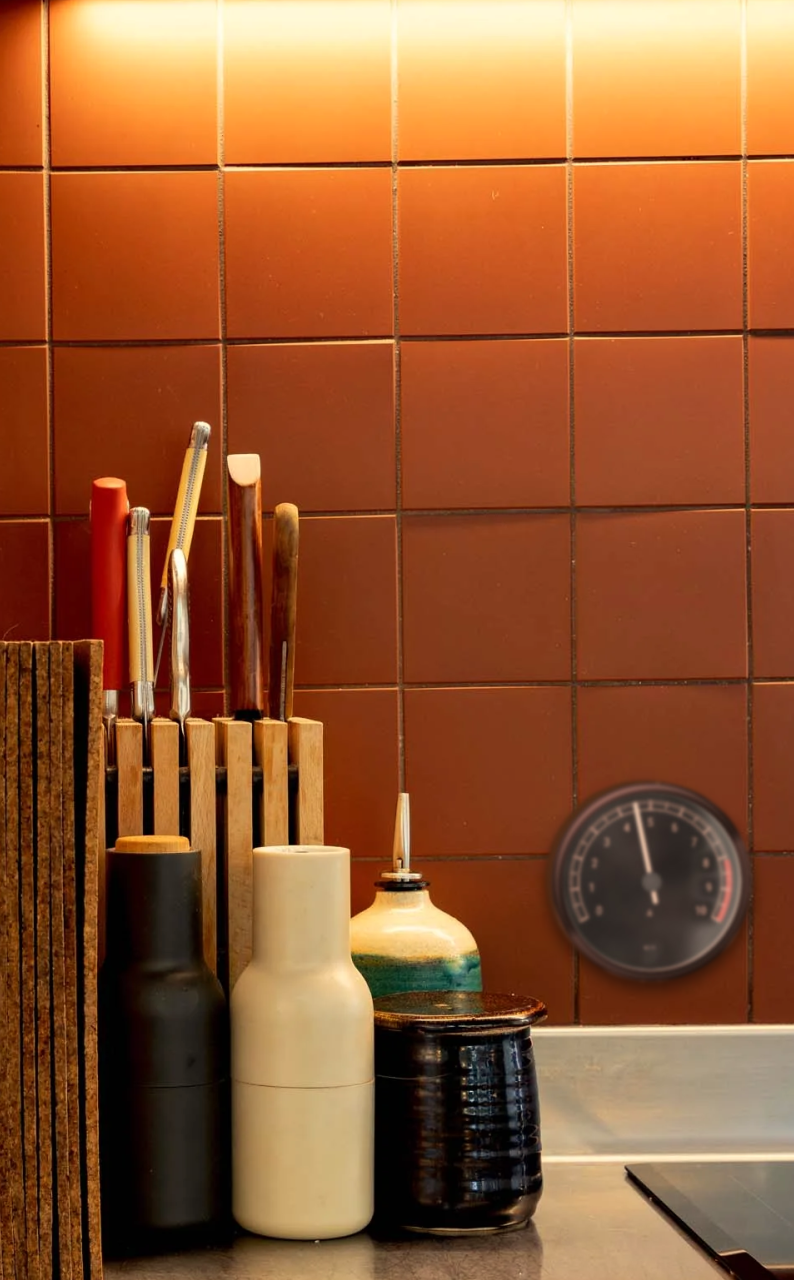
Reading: 4.5 A
